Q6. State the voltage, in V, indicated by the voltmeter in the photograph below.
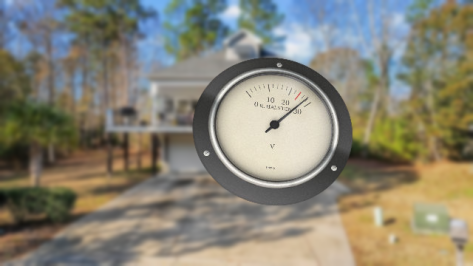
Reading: 28 V
